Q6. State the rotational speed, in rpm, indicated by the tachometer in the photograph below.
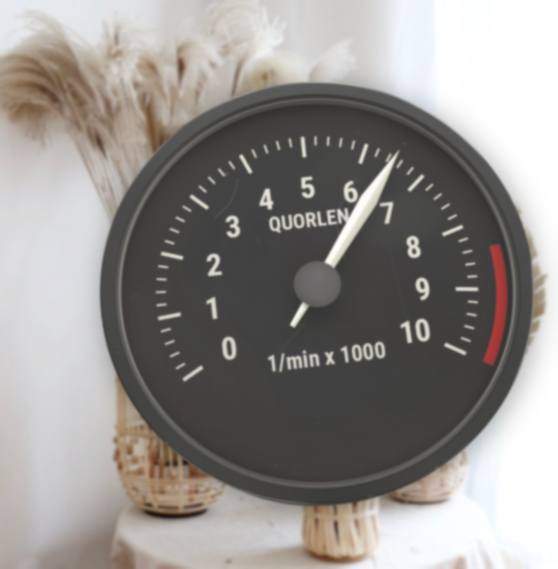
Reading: 6500 rpm
